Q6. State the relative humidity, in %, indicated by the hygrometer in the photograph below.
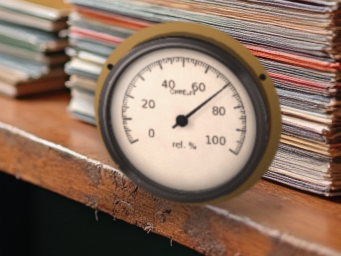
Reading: 70 %
